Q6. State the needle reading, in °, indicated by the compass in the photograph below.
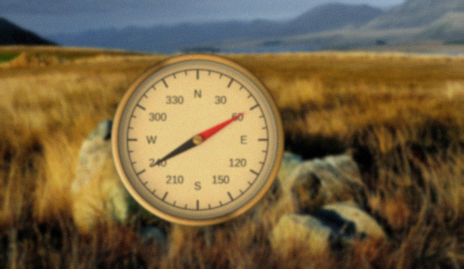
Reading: 60 °
